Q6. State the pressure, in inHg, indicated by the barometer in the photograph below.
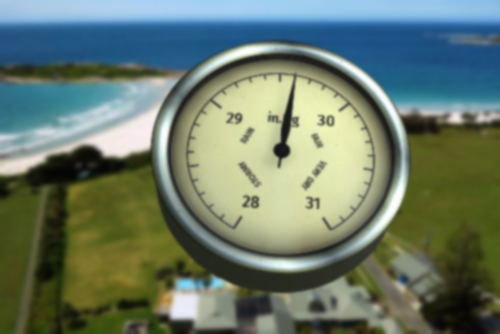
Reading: 29.6 inHg
